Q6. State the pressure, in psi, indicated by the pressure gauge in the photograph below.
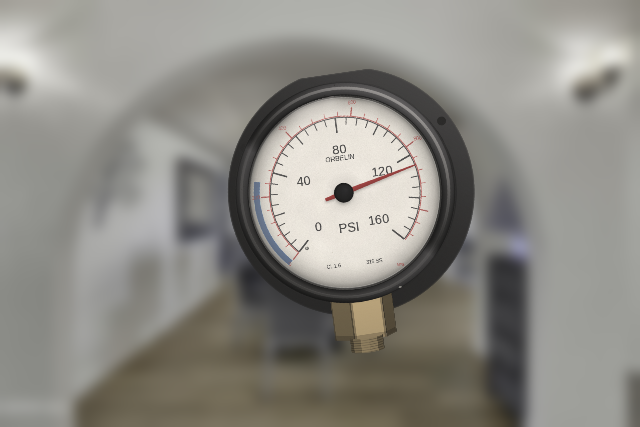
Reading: 125 psi
